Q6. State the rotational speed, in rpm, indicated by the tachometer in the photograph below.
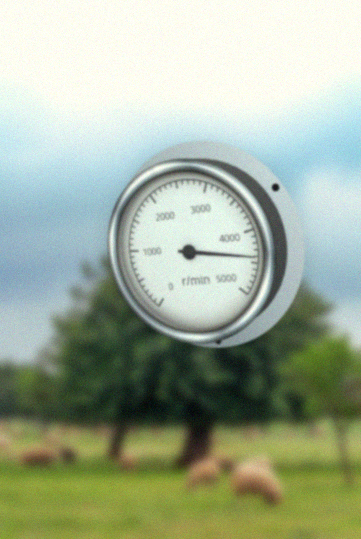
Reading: 4400 rpm
